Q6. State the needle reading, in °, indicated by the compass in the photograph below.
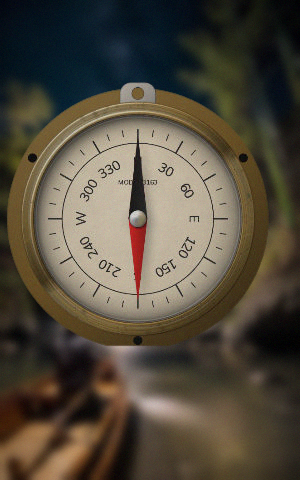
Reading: 180 °
